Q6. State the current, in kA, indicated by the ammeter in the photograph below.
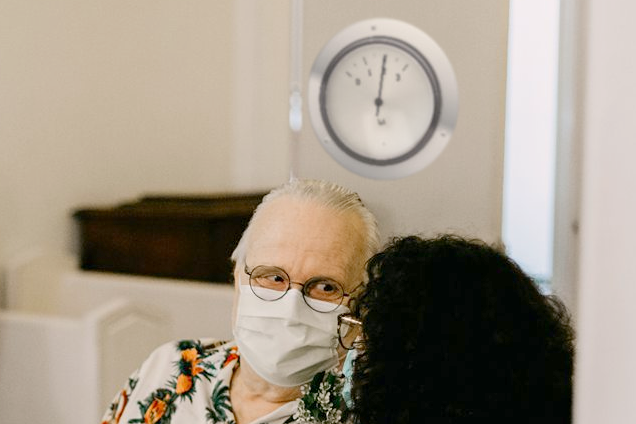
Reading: 2 kA
